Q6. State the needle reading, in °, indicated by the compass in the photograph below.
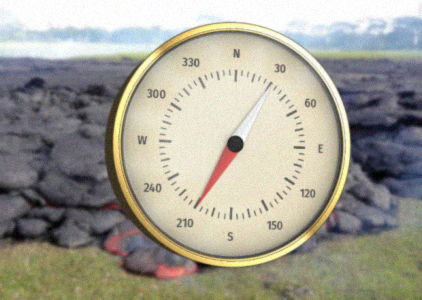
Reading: 210 °
